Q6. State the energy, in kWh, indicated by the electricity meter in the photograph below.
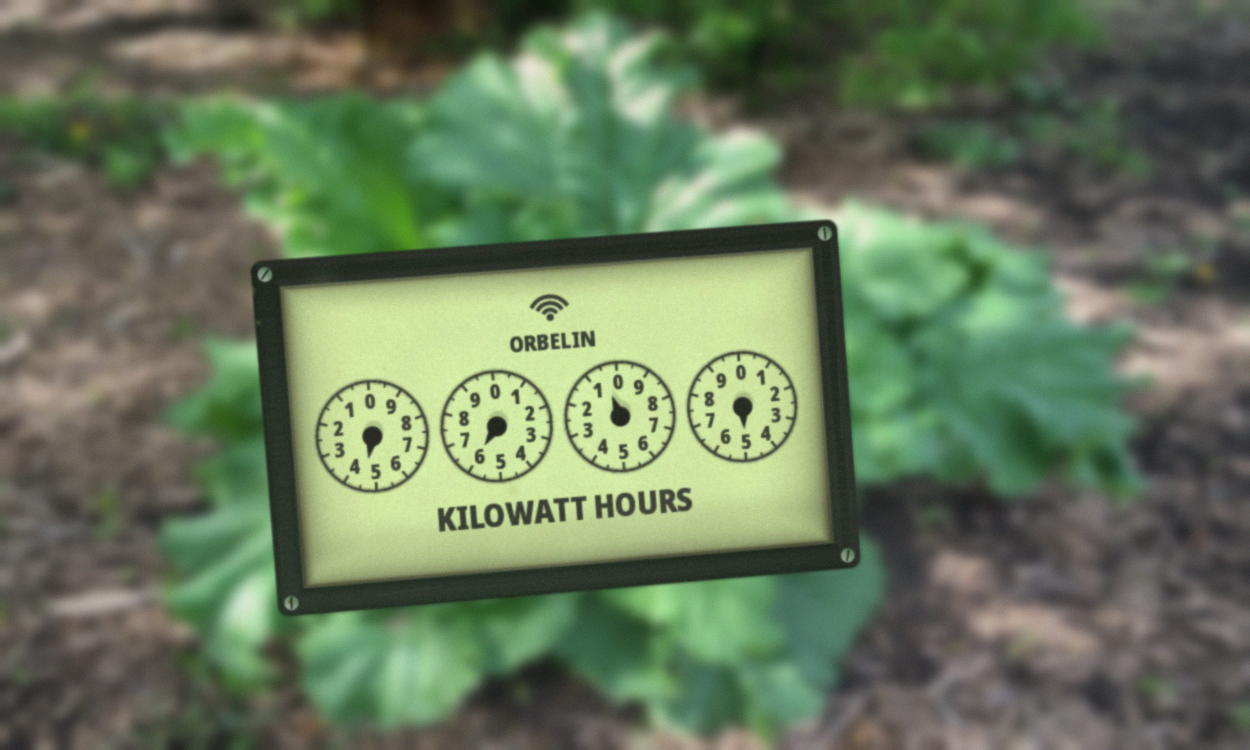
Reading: 4605 kWh
